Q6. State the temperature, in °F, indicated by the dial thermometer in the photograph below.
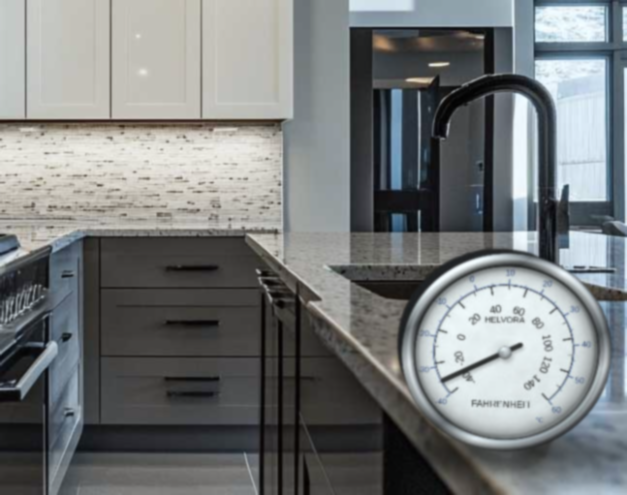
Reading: -30 °F
